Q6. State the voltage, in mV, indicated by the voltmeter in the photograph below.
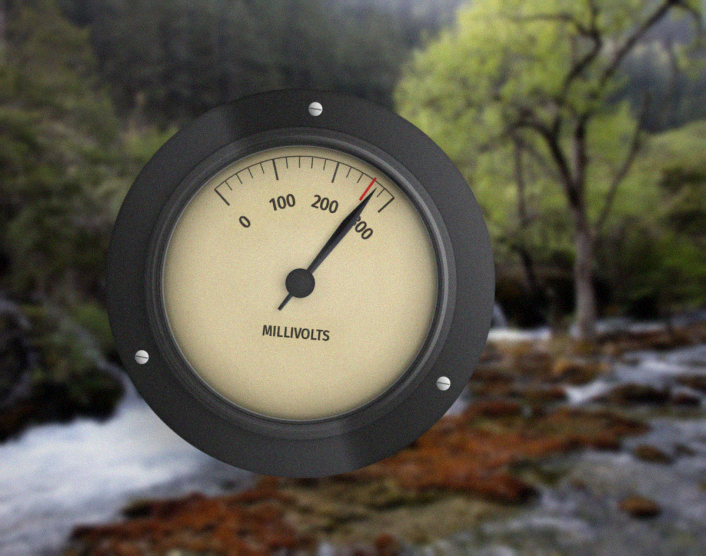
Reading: 270 mV
